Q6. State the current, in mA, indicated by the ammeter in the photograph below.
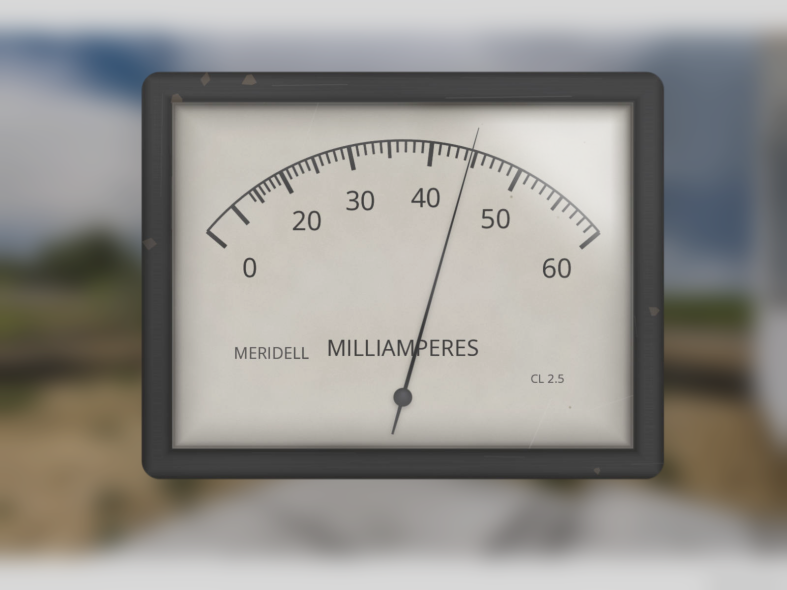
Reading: 44.5 mA
